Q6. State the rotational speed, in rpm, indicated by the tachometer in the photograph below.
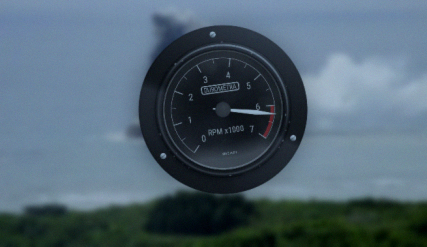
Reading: 6250 rpm
